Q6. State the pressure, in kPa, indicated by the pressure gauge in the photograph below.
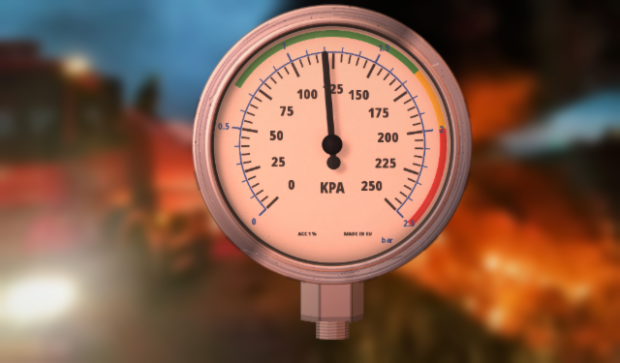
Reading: 120 kPa
